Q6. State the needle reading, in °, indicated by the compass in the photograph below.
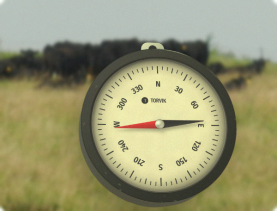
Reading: 265 °
